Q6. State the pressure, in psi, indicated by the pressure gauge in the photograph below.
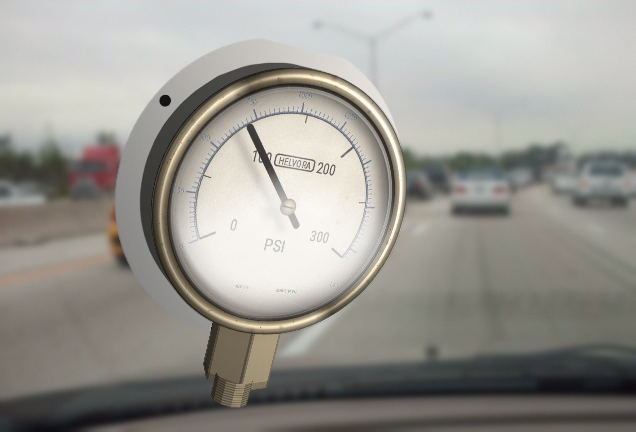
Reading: 100 psi
